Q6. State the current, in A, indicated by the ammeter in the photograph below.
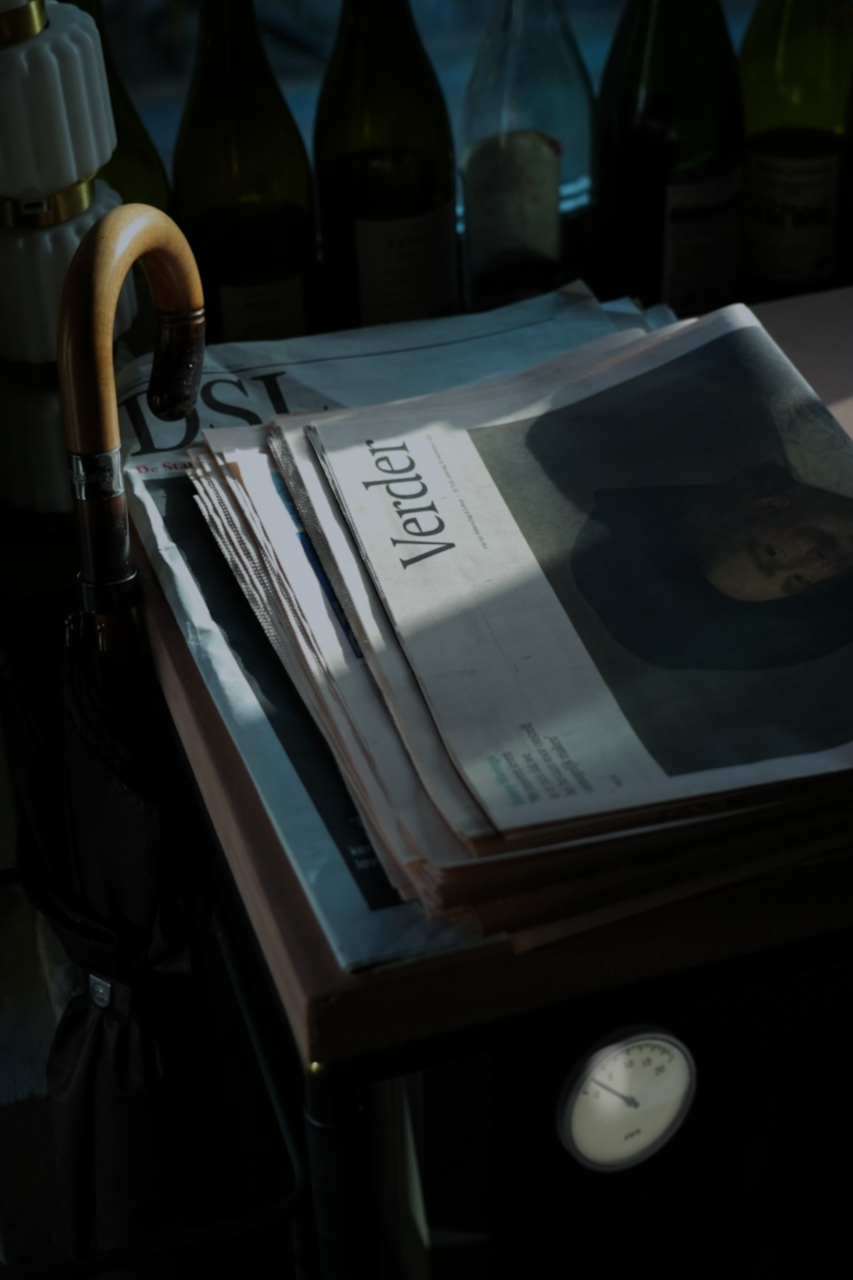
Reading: 2.5 A
